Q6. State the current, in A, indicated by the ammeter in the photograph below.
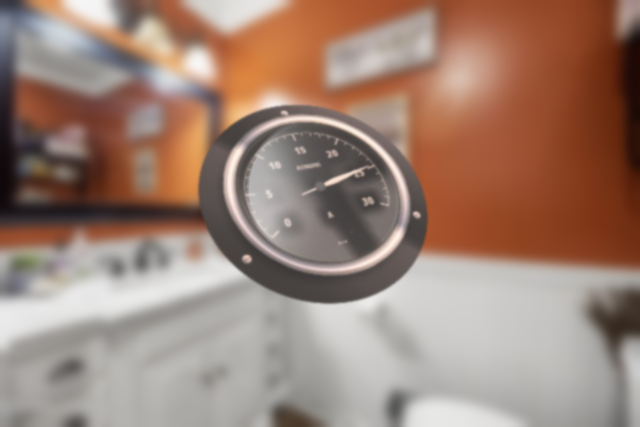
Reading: 25 A
